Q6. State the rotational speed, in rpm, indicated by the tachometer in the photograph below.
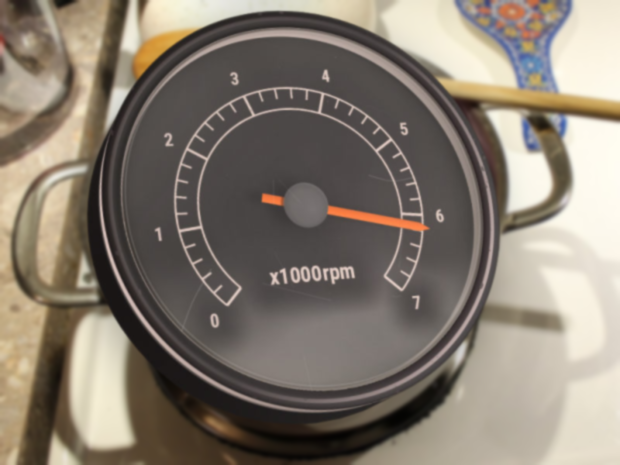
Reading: 6200 rpm
